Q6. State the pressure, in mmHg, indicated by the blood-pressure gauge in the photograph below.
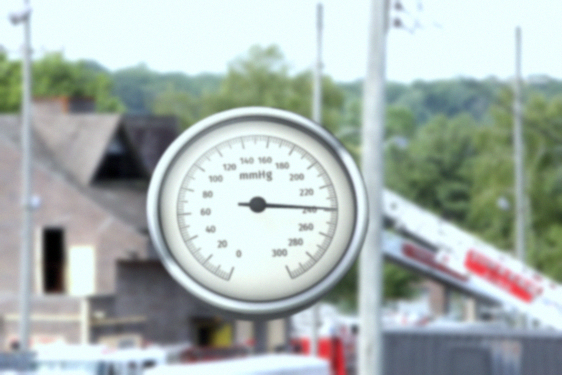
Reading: 240 mmHg
